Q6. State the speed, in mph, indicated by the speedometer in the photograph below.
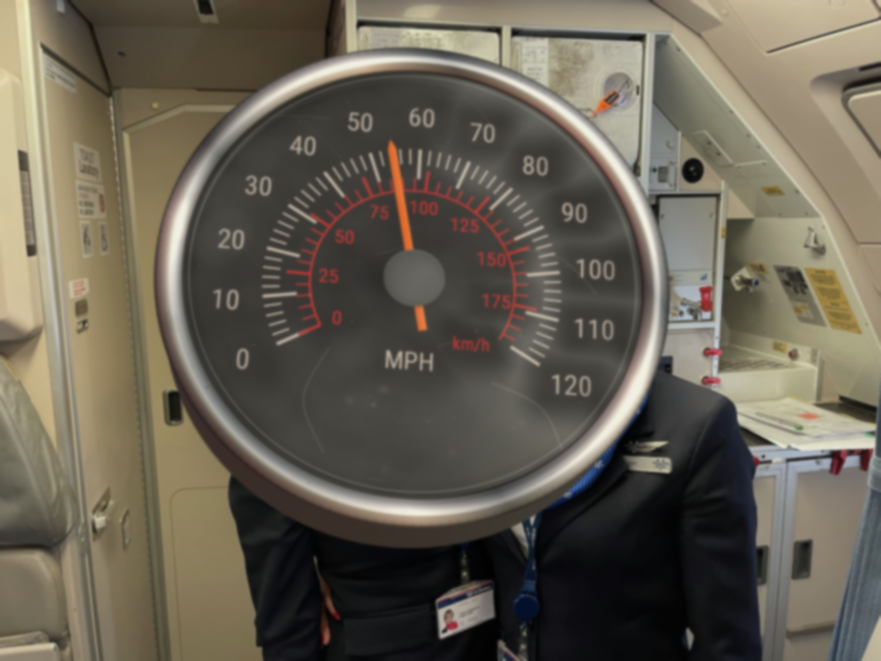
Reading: 54 mph
